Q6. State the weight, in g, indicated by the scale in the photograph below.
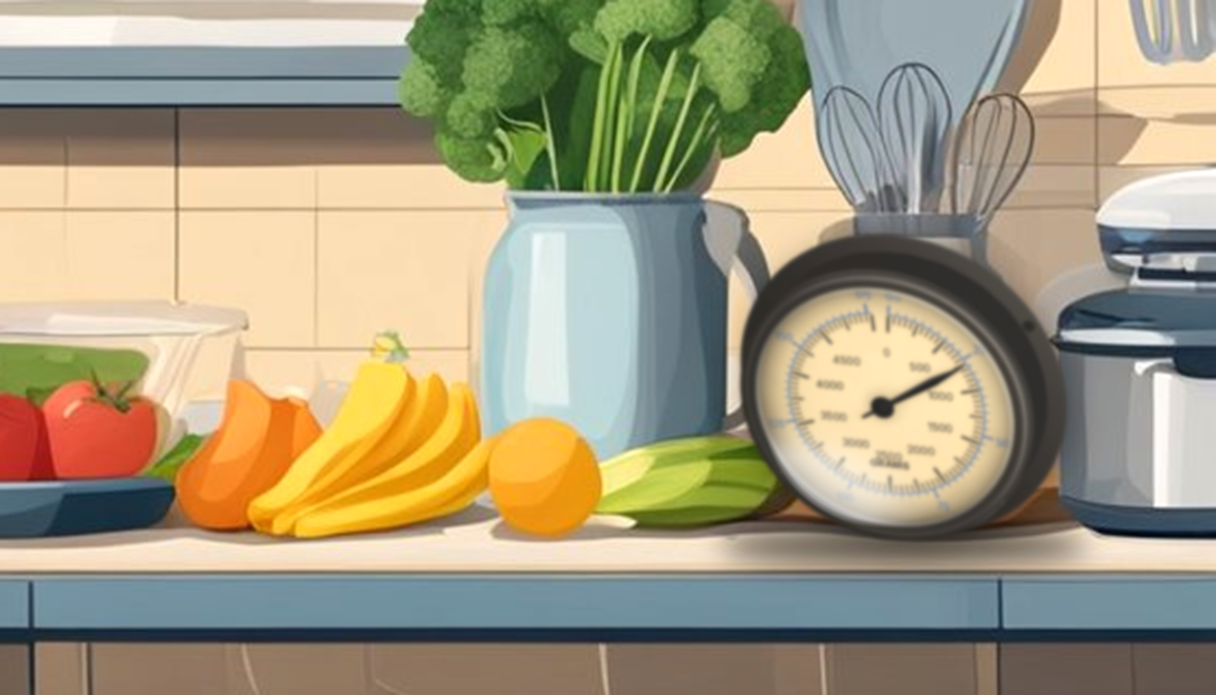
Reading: 750 g
